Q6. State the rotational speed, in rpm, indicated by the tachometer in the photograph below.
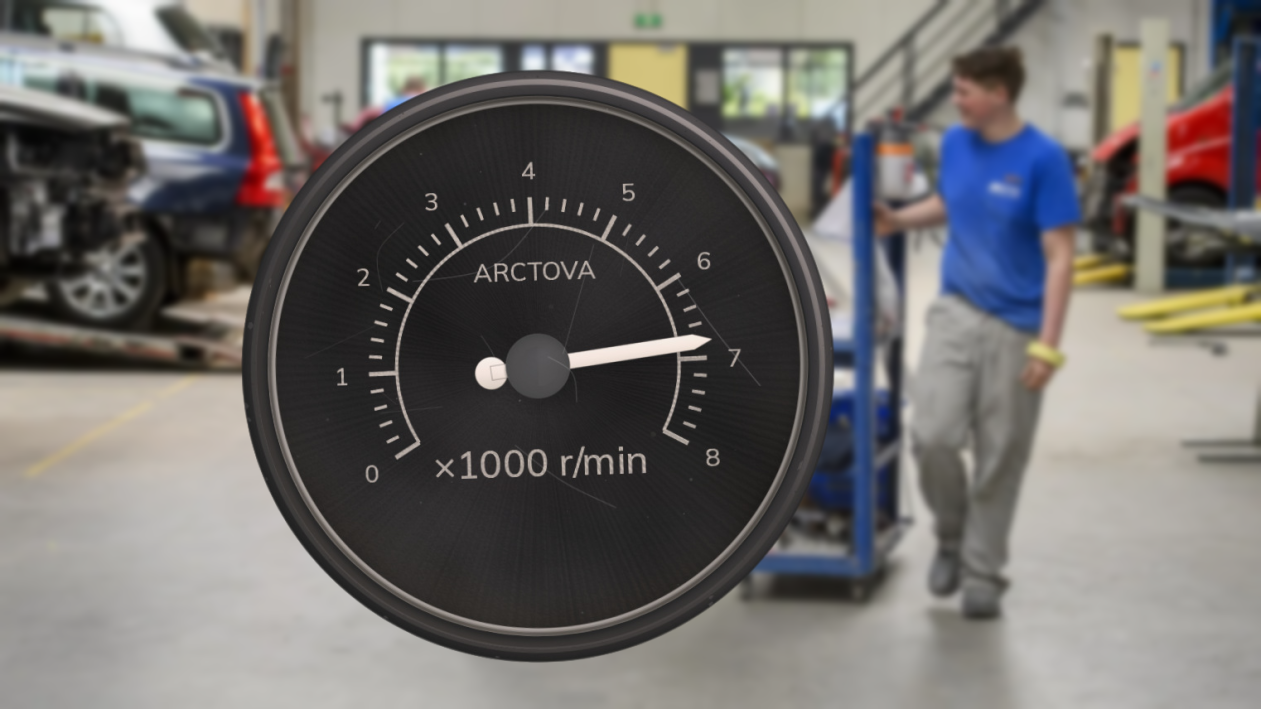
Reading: 6800 rpm
